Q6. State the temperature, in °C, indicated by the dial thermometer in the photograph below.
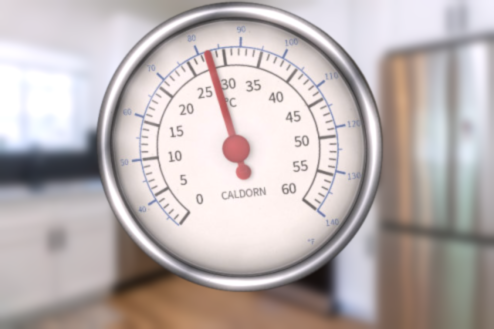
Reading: 28 °C
